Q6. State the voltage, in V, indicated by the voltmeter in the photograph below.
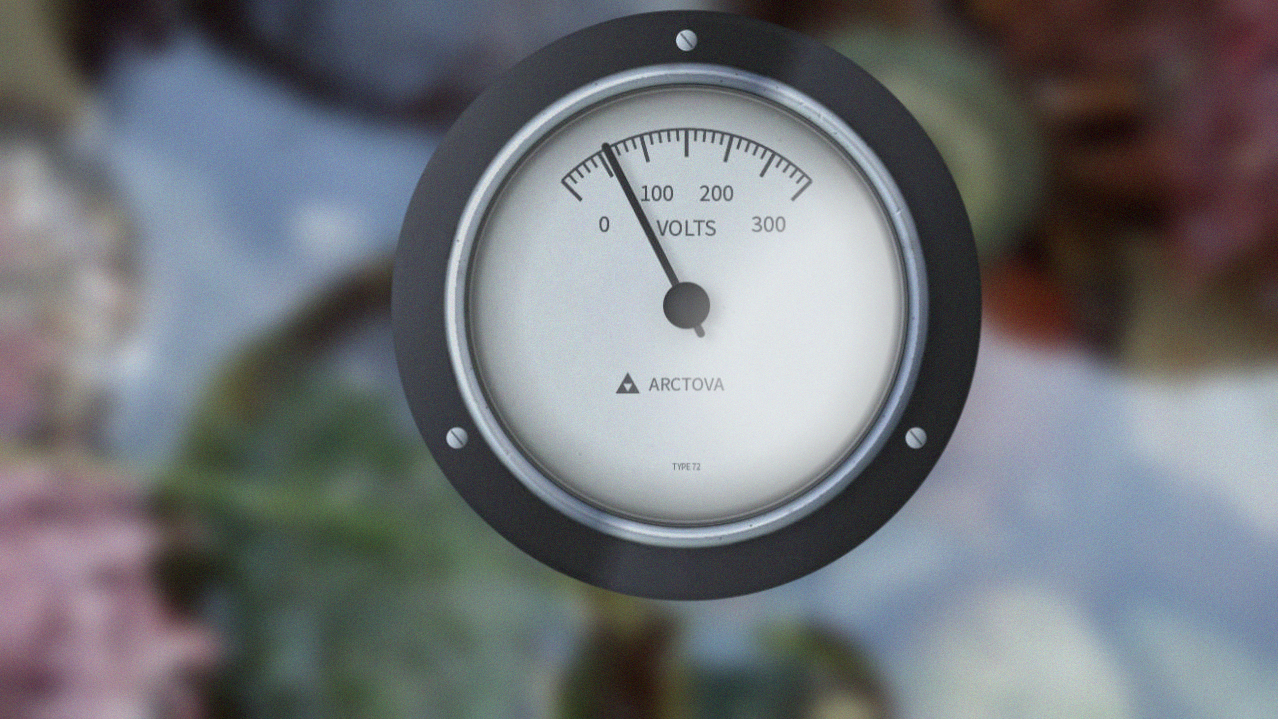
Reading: 60 V
